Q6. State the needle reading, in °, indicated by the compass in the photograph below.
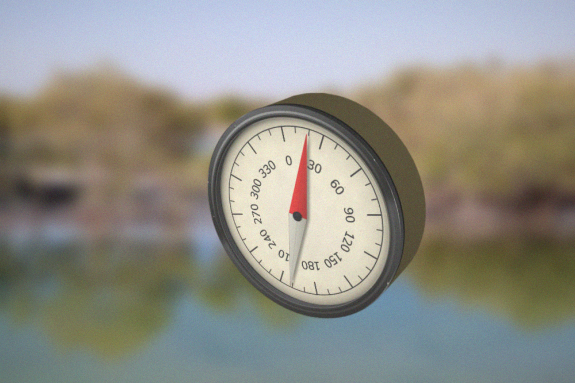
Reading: 20 °
